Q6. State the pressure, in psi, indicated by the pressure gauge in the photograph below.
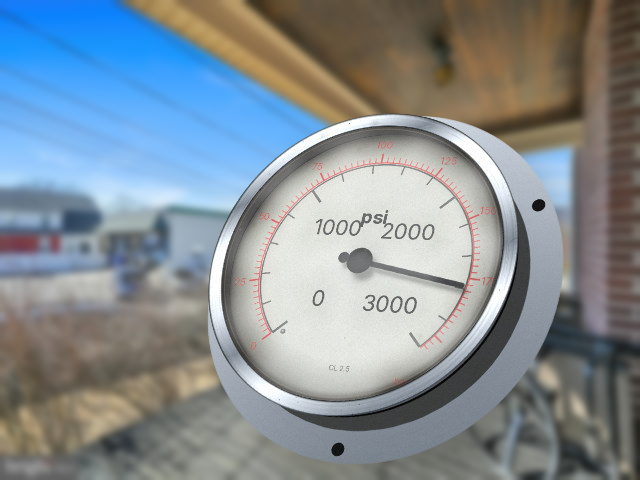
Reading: 2600 psi
